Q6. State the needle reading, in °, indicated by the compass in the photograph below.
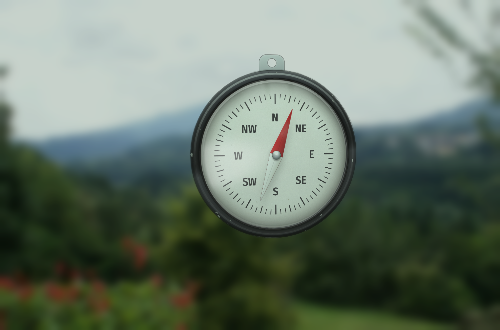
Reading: 20 °
